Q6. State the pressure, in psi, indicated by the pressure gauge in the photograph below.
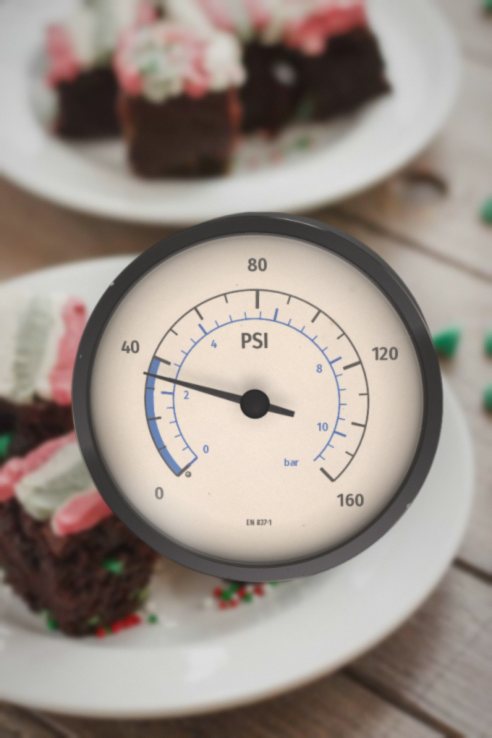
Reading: 35 psi
